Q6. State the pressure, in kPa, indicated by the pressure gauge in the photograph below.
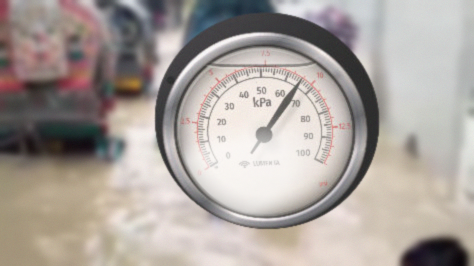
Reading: 65 kPa
